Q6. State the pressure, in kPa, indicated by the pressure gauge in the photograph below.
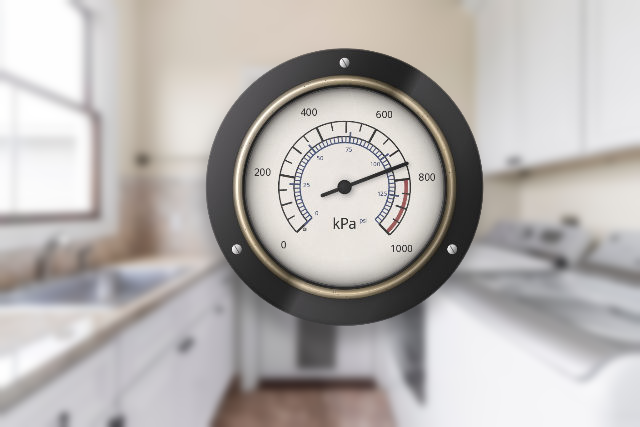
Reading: 750 kPa
